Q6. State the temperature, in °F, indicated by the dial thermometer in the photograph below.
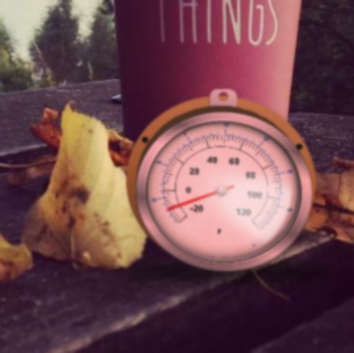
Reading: -10 °F
